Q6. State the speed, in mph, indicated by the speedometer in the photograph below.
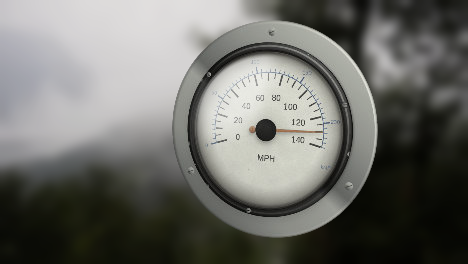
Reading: 130 mph
